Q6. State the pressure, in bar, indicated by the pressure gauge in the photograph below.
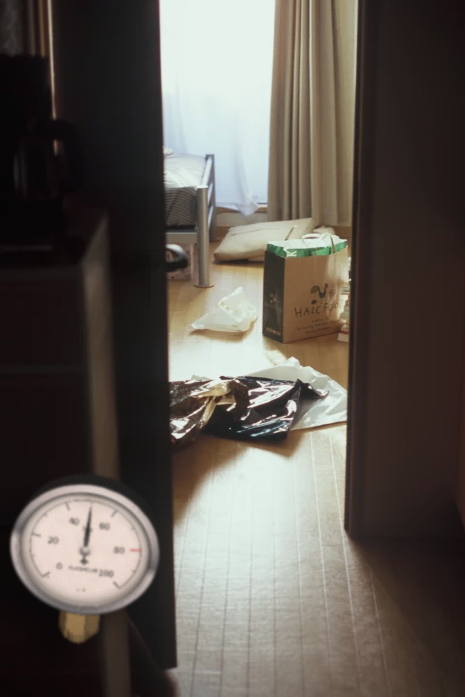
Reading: 50 bar
